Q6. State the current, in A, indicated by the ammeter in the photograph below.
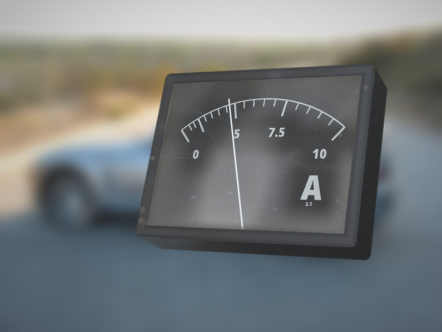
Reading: 4.75 A
